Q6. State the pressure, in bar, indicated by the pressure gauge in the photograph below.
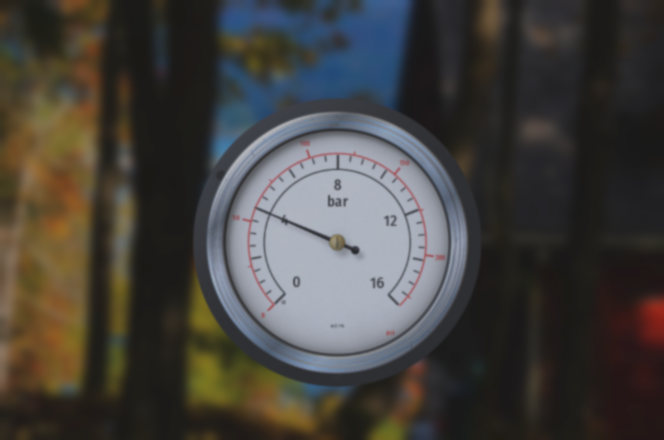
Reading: 4 bar
